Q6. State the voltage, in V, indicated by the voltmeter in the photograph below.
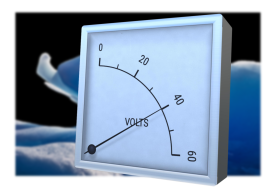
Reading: 40 V
